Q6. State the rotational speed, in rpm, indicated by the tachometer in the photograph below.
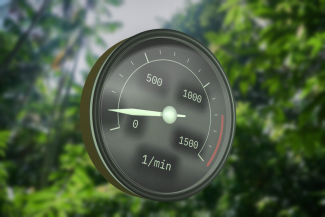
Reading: 100 rpm
